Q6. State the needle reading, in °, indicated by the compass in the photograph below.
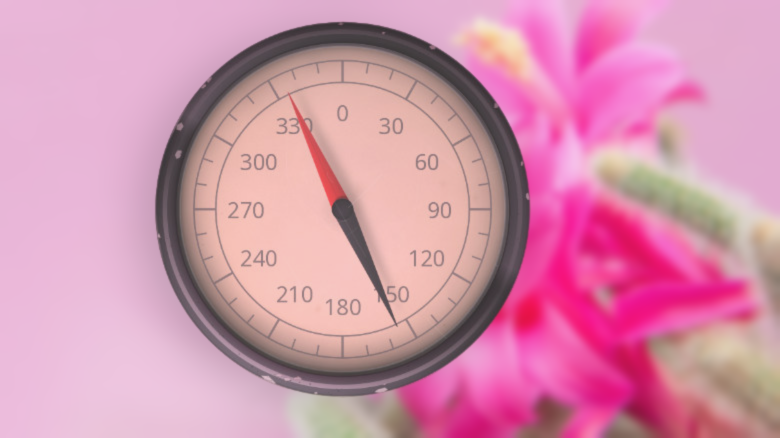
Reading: 335 °
